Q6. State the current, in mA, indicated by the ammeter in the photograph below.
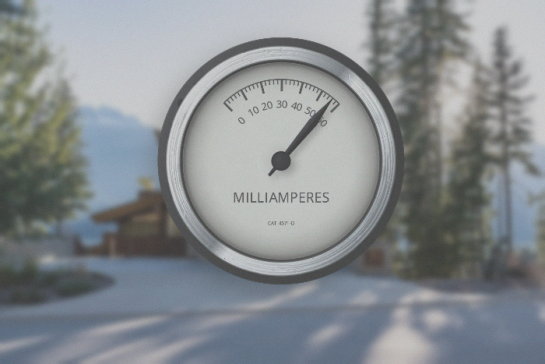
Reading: 56 mA
